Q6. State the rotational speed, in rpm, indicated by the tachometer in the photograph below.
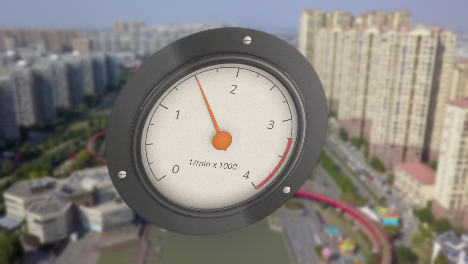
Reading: 1500 rpm
